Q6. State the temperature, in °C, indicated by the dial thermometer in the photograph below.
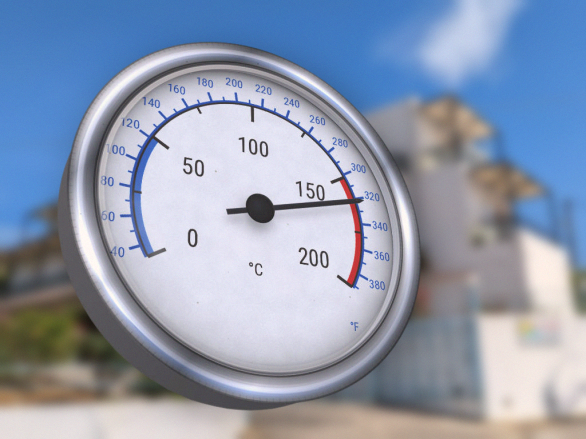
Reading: 162.5 °C
